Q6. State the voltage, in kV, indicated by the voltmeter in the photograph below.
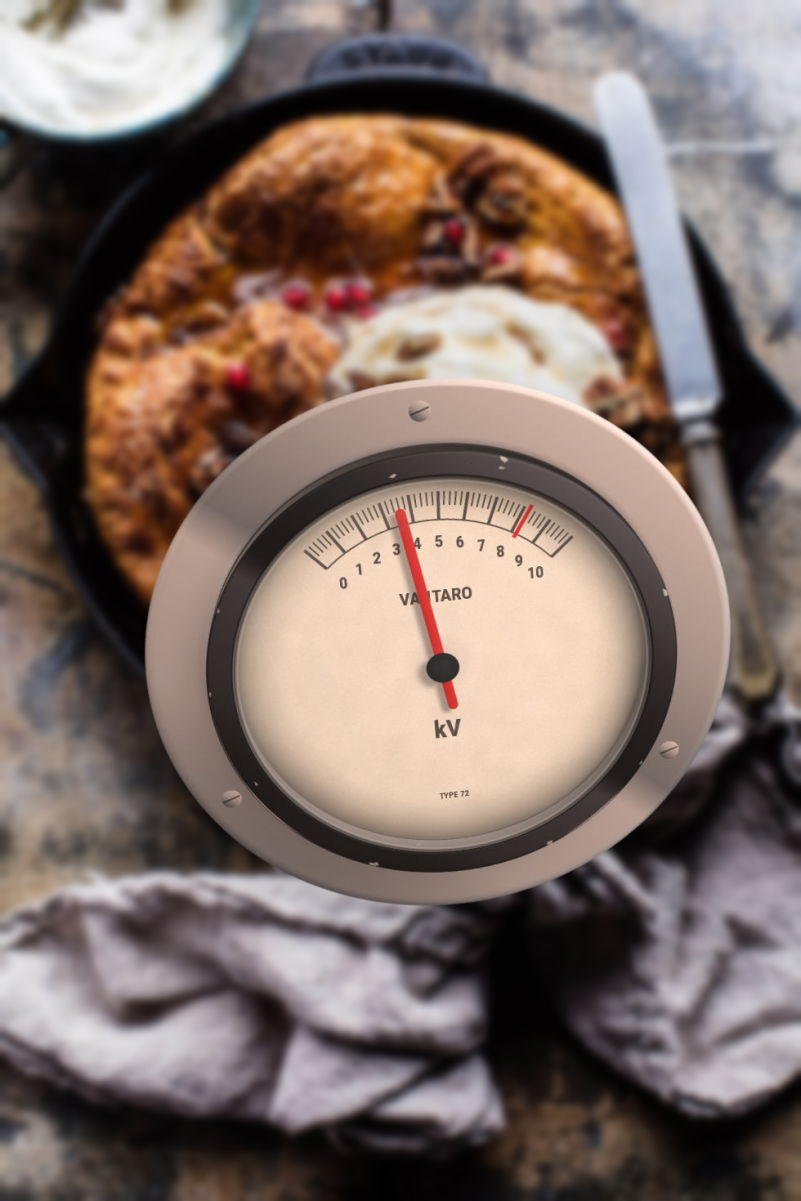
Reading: 3.6 kV
